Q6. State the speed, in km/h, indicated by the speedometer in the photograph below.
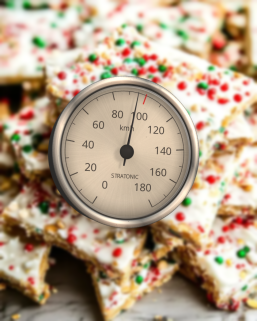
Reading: 95 km/h
